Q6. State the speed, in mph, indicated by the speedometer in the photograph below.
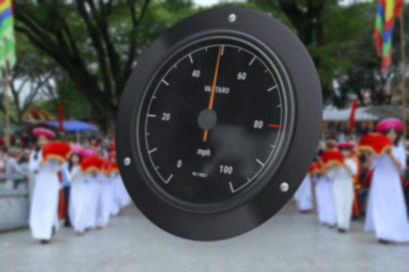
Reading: 50 mph
